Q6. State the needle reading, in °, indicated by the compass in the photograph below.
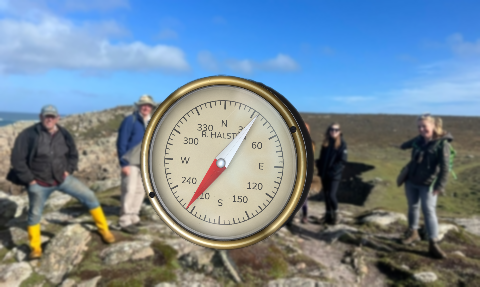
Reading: 215 °
